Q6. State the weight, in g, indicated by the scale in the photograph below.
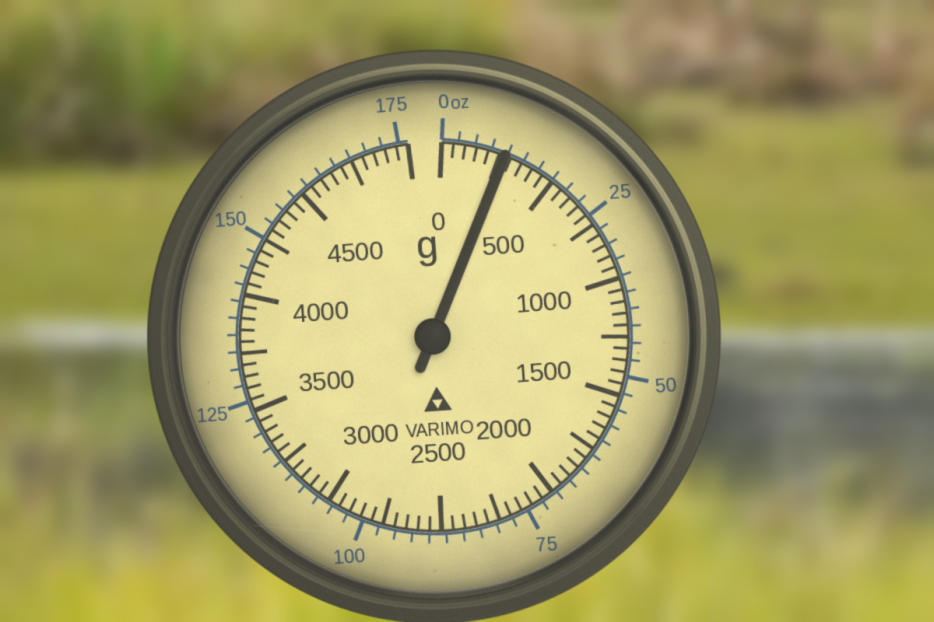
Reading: 275 g
